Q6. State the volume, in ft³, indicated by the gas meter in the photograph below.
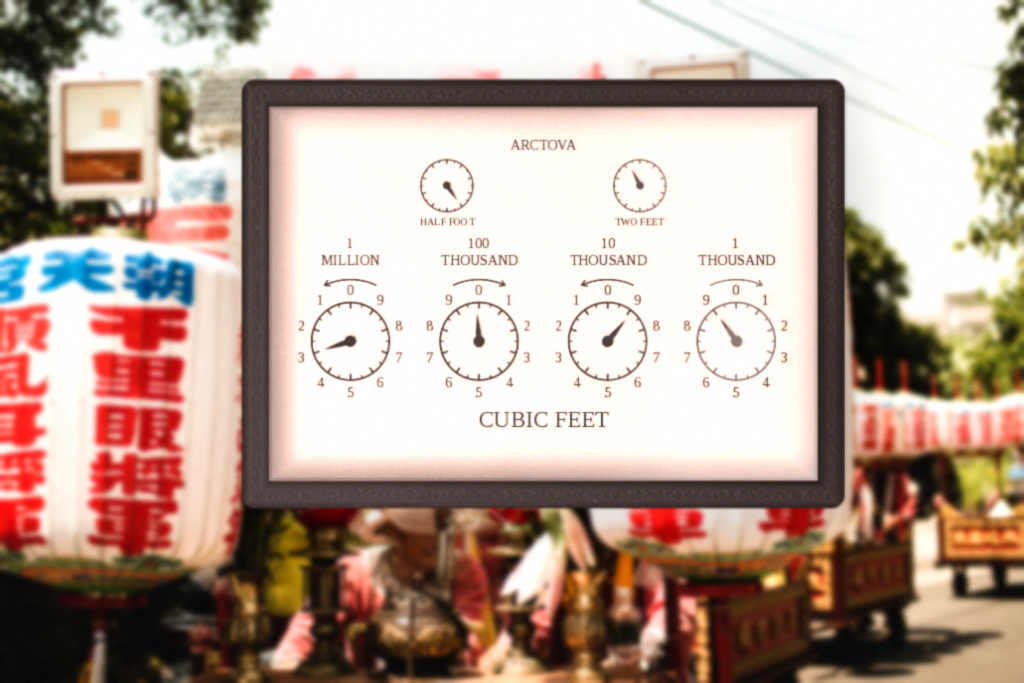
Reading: 298900 ft³
